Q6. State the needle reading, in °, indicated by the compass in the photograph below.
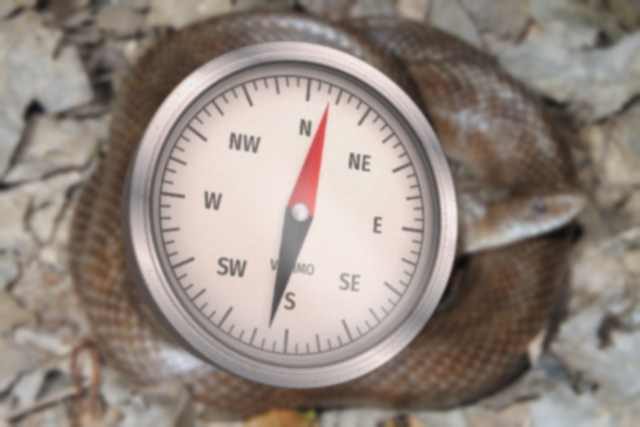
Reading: 10 °
